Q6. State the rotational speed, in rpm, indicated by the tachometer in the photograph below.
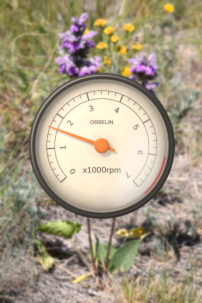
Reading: 1600 rpm
